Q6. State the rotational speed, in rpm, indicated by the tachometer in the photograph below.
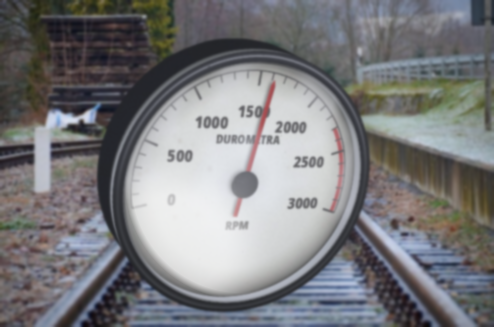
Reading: 1600 rpm
